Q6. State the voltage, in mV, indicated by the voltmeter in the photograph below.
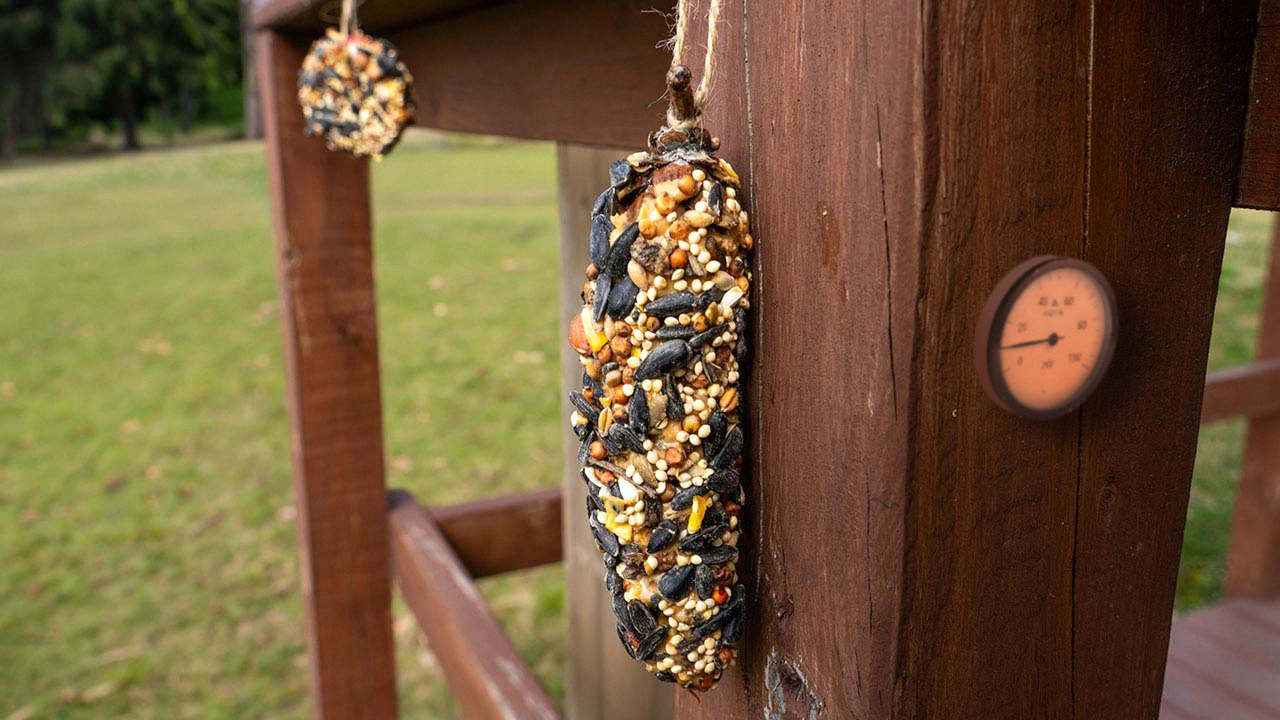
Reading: 10 mV
